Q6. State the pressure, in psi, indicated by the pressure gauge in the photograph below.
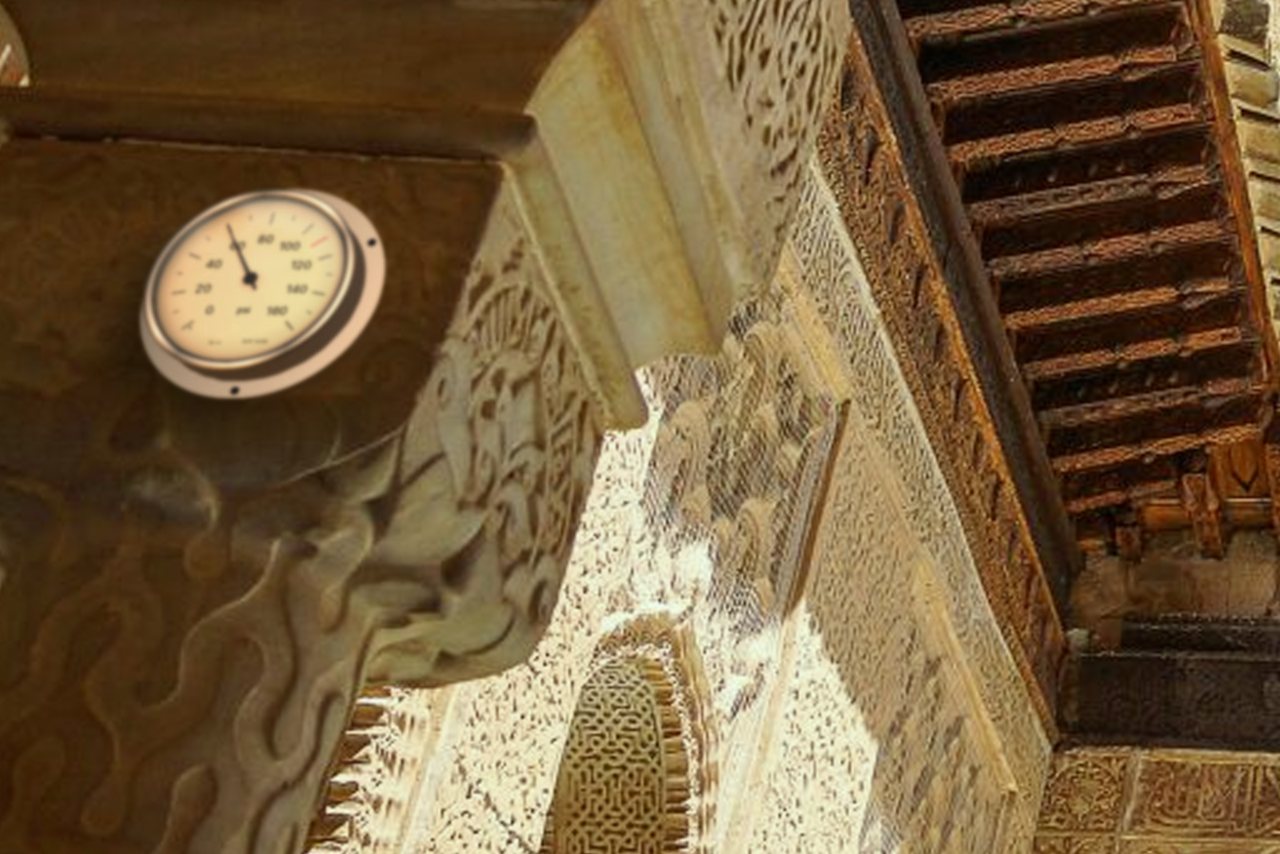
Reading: 60 psi
